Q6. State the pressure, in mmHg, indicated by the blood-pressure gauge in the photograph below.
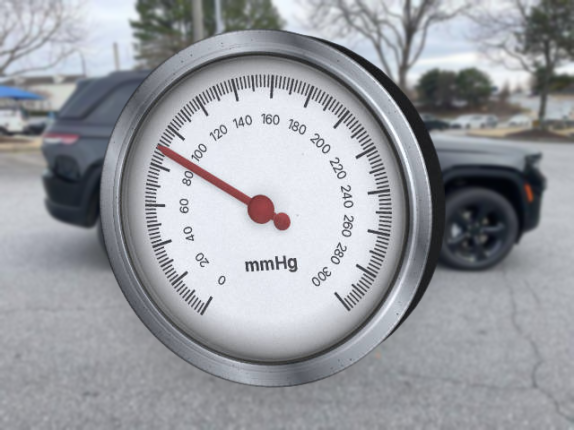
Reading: 90 mmHg
